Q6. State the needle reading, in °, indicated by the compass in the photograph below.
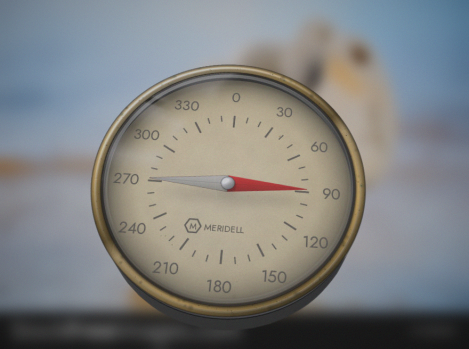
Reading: 90 °
